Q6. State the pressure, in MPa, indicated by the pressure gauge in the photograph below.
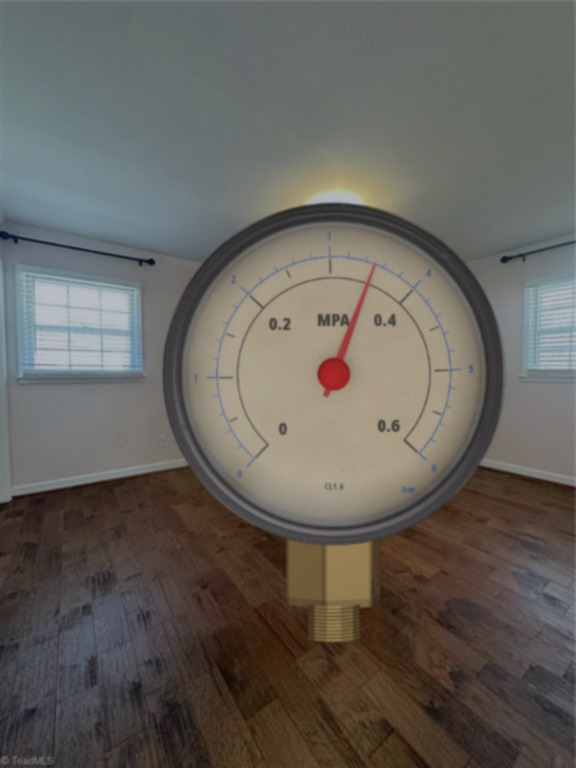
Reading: 0.35 MPa
